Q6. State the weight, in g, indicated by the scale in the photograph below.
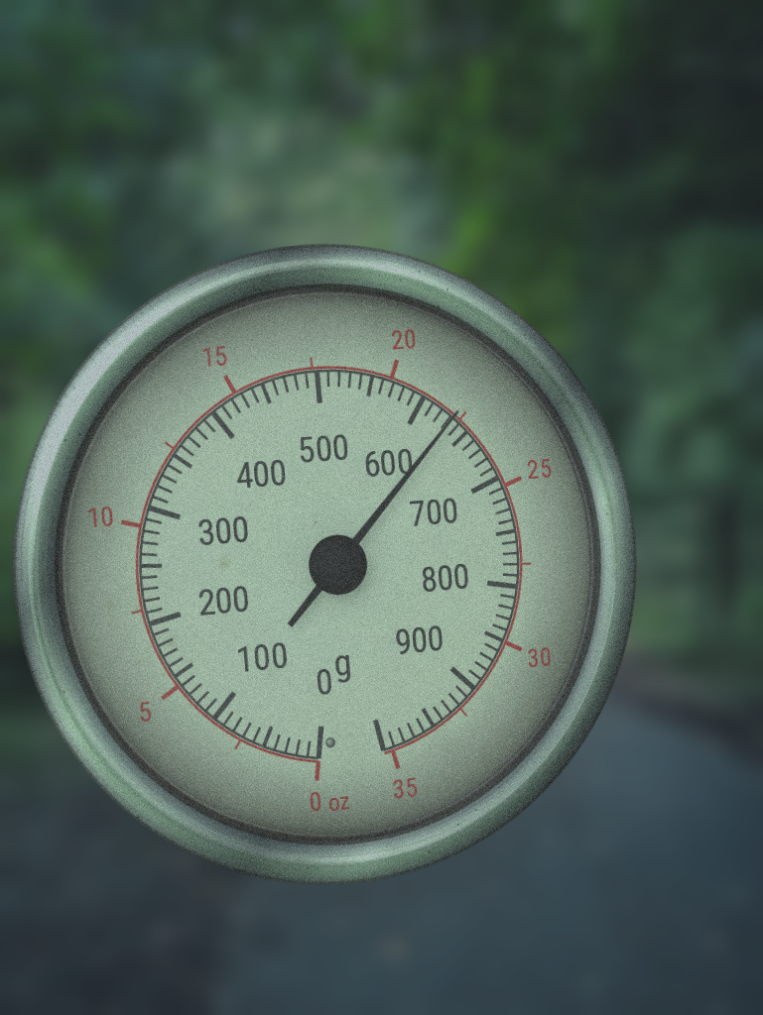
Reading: 630 g
